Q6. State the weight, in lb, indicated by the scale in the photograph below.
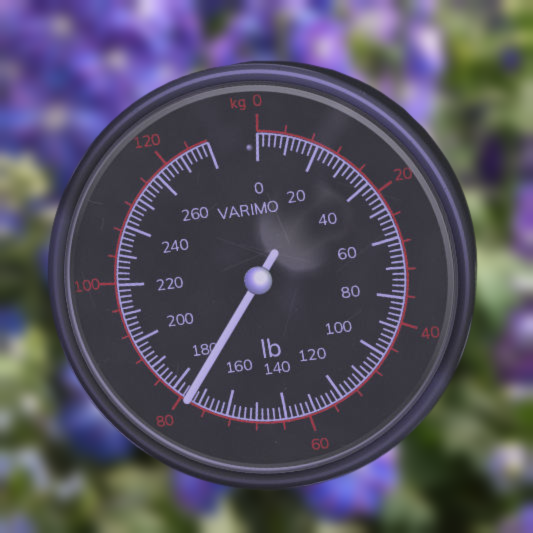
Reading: 174 lb
